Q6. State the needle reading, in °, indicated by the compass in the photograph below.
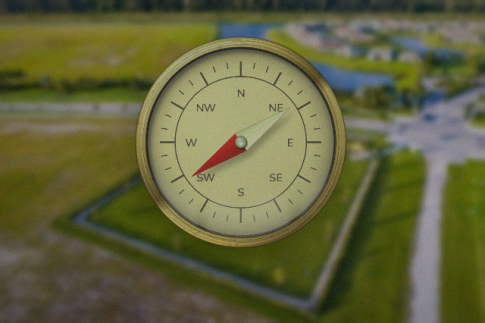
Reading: 235 °
